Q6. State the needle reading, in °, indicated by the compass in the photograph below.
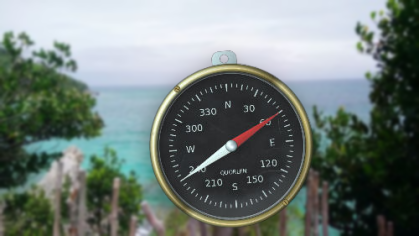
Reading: 60 °
